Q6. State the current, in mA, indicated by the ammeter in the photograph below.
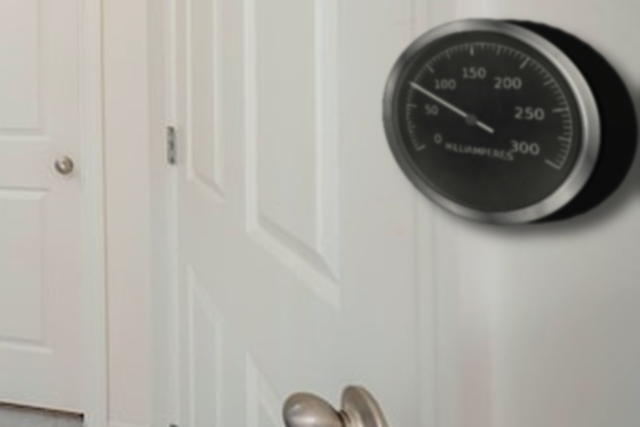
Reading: 75 mA
